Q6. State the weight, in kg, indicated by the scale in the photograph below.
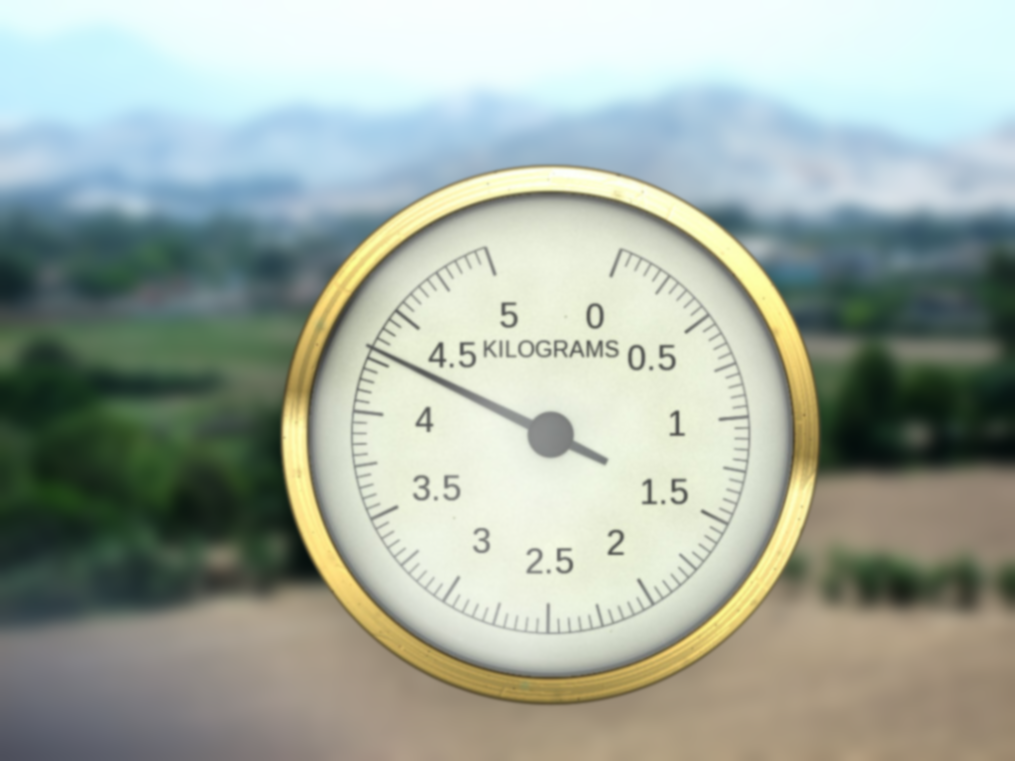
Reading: 4.3 kg
